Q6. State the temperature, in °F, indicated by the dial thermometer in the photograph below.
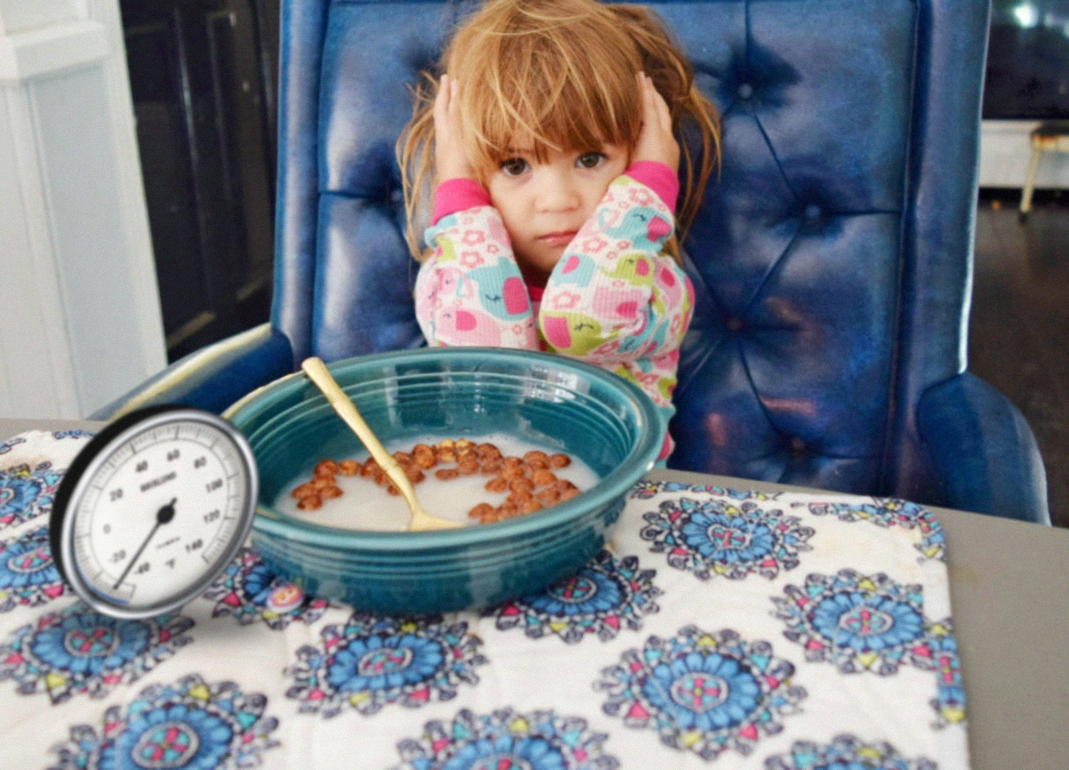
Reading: -30 °F
